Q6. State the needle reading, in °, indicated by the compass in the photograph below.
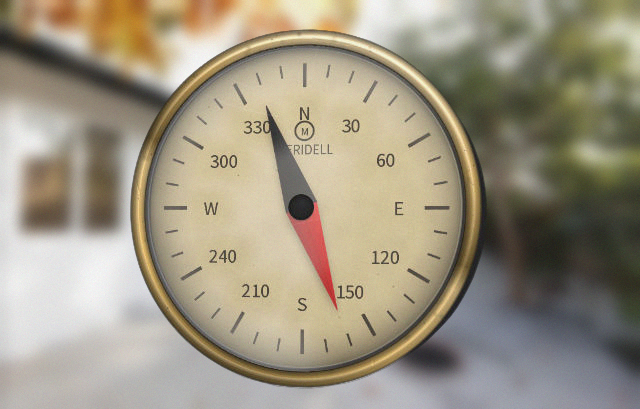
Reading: 160 °
